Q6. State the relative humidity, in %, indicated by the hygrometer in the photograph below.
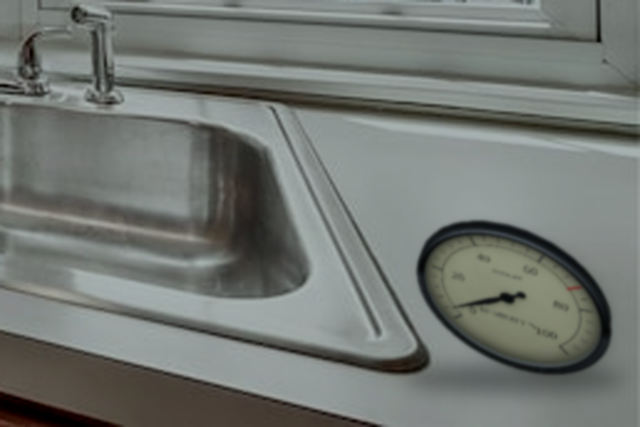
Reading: 4 %
